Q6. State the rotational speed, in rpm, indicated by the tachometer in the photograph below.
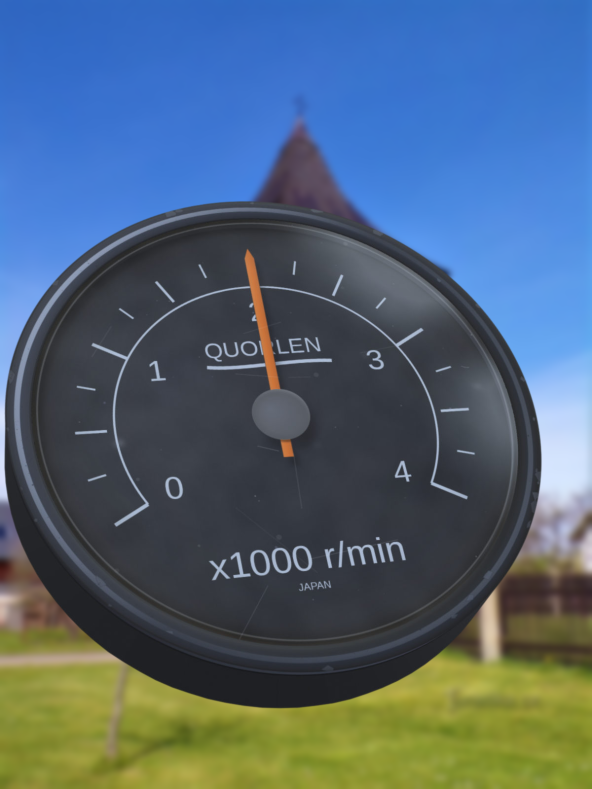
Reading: 2000 rpm
